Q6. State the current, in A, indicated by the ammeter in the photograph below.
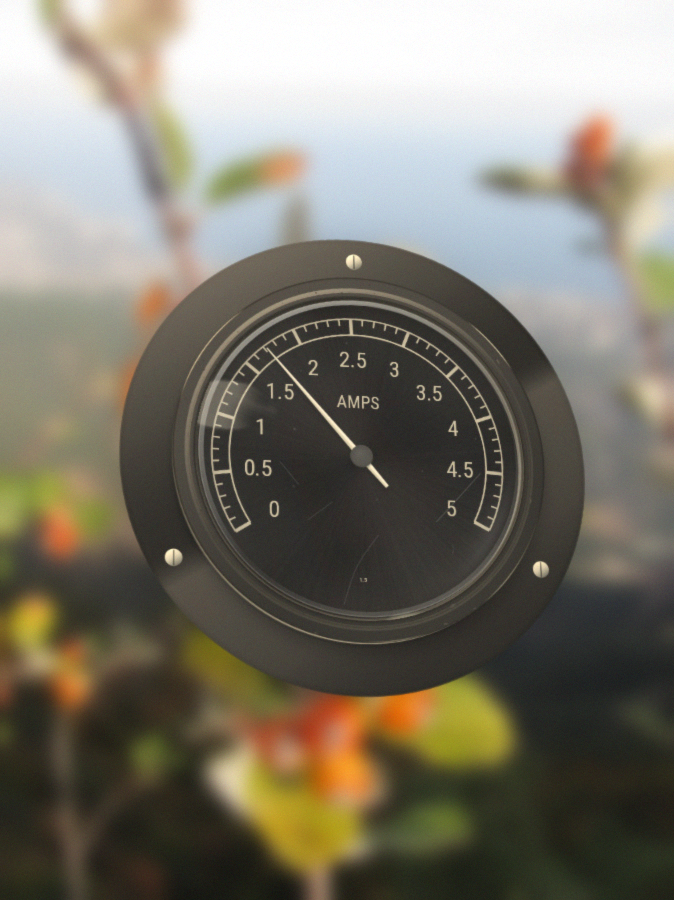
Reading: 1.7 A
